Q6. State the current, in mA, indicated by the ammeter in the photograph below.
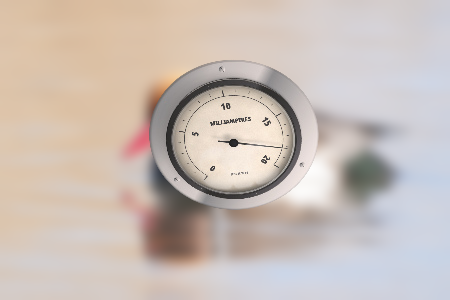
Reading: 18 mA
